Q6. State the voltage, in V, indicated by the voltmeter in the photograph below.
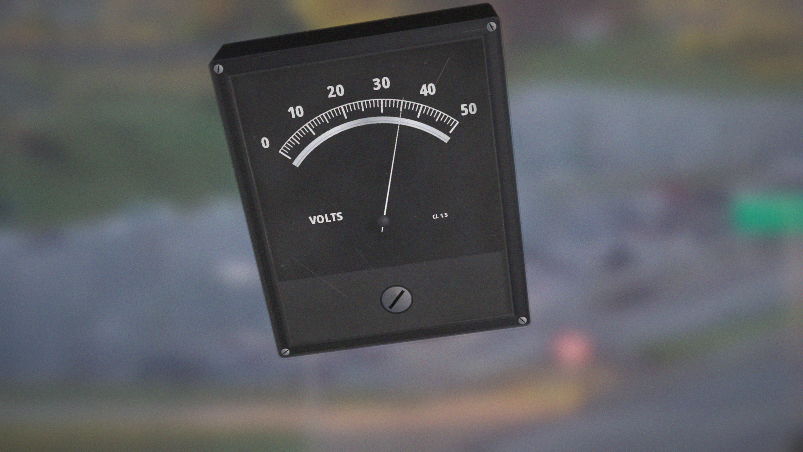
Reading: 35 V
